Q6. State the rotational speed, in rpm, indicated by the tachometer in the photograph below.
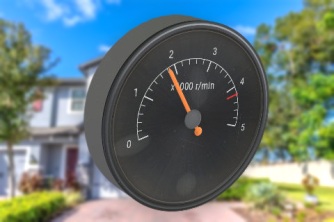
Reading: 1800 rpm
